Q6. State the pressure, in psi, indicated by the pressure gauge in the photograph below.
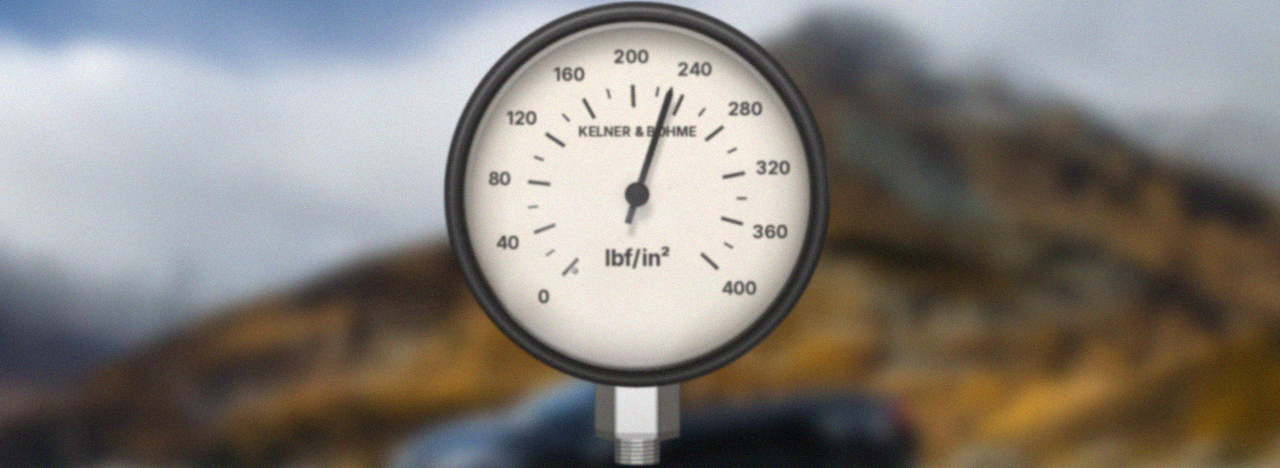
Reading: 230 psi
